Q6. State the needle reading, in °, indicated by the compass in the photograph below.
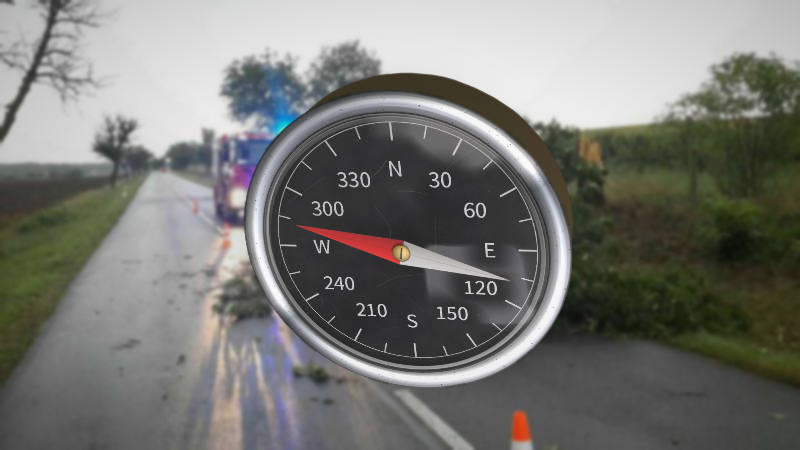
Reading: 285 °
